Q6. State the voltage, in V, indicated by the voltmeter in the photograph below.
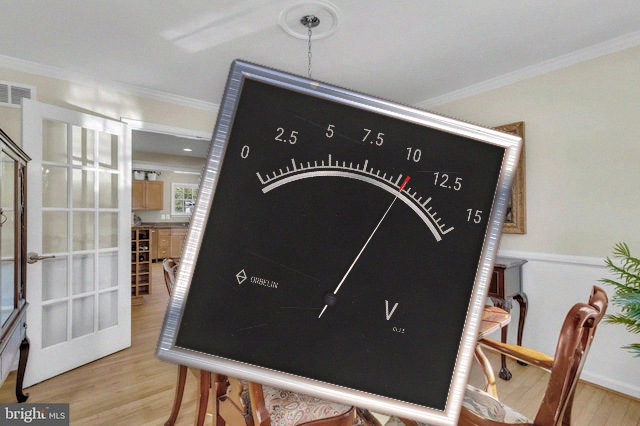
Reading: 10.5 V
